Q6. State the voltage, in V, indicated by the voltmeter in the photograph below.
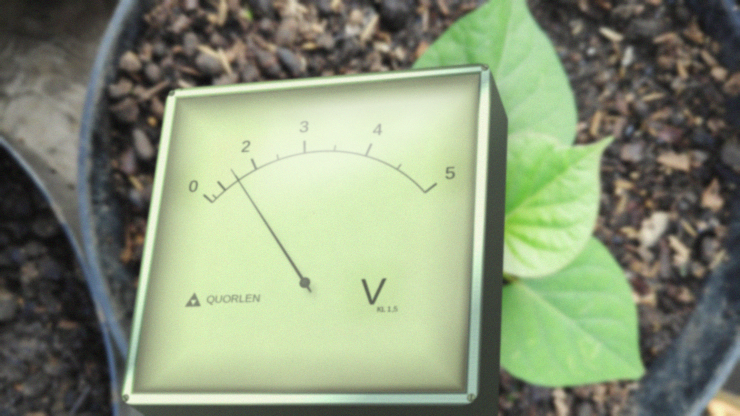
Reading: 1.5 V
